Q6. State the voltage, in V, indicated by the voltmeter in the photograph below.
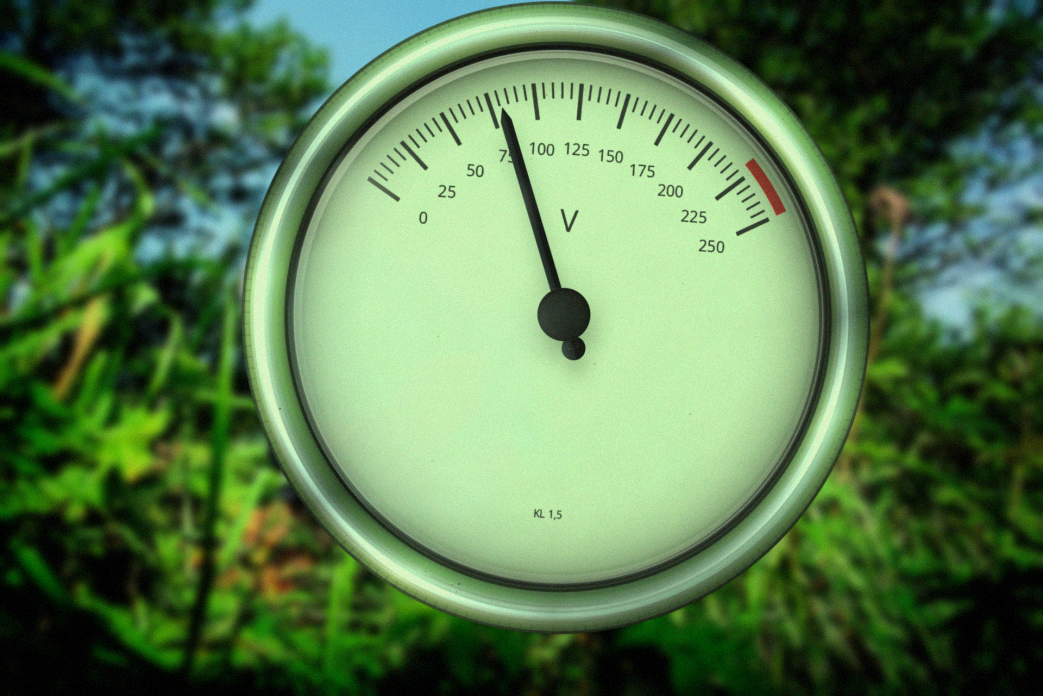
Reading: 80 V
